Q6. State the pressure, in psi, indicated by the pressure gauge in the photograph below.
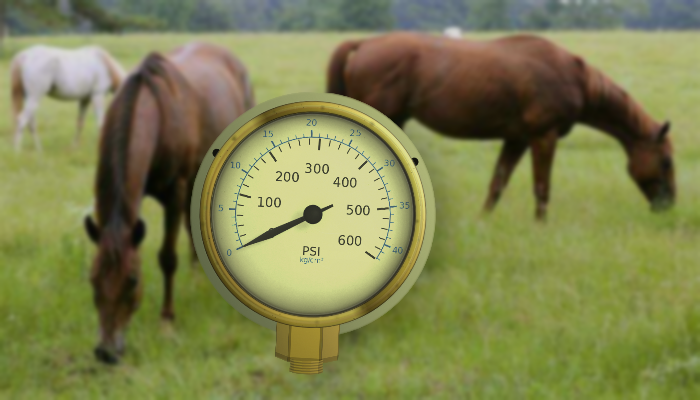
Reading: 0 psi
